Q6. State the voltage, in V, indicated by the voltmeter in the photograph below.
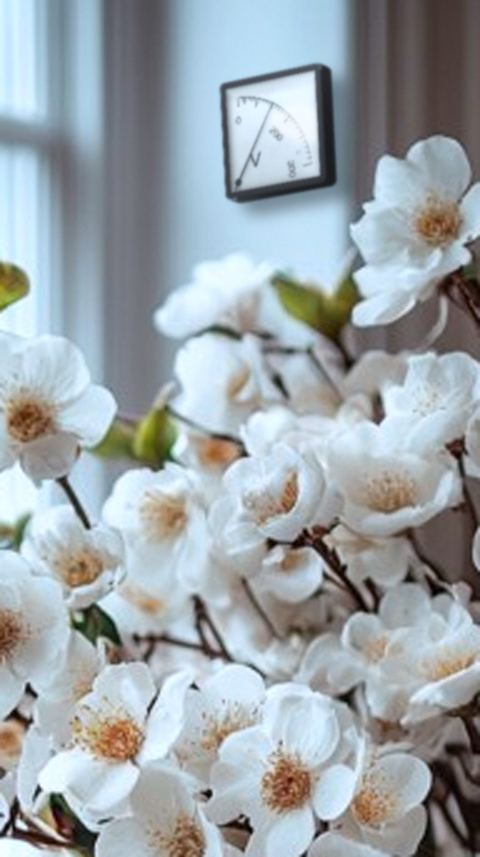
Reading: 150 V
